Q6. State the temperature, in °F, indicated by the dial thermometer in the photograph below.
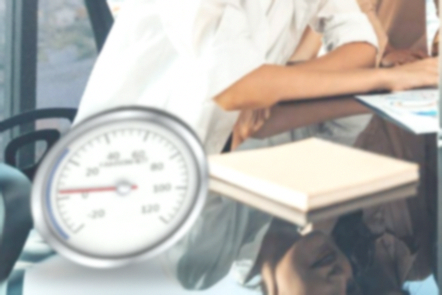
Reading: 4 °F
